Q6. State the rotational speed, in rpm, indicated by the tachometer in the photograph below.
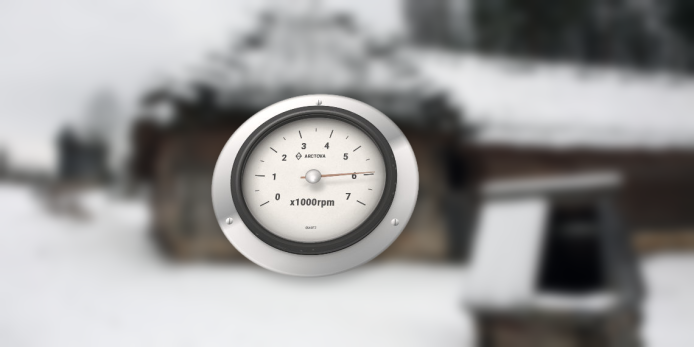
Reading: 6000 rpm
